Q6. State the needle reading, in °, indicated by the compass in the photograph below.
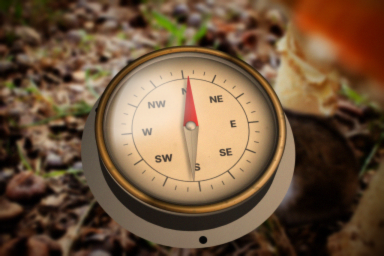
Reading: 5 °
